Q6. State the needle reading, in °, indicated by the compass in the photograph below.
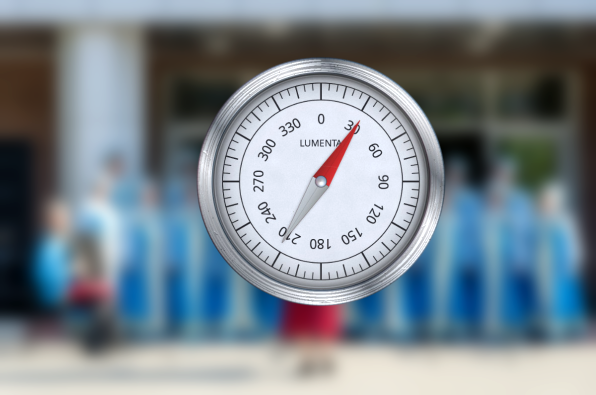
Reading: 32.5 °
